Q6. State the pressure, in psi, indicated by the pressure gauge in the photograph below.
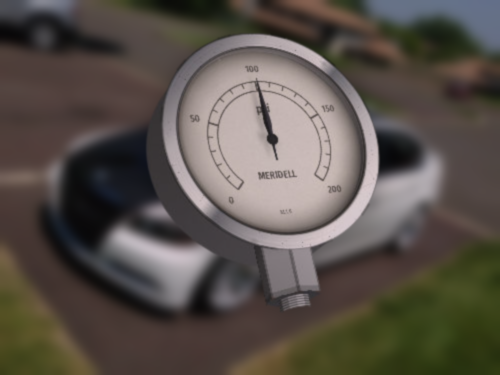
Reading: 100 psi
